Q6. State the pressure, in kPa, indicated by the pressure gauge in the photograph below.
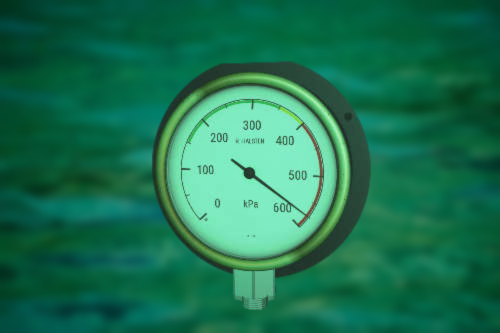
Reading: 575 kPa
